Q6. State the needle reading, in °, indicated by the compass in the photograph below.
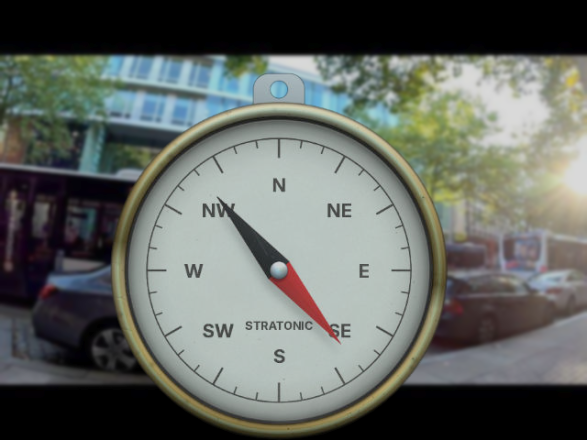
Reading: 140 °
